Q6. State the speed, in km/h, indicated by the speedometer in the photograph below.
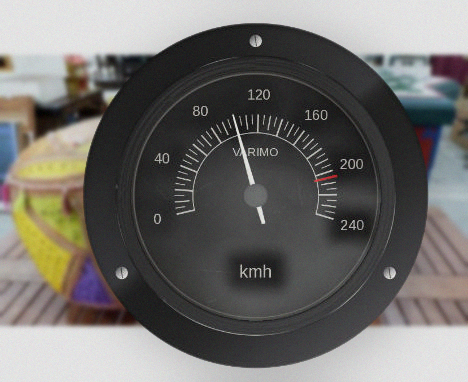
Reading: 100 km/h
